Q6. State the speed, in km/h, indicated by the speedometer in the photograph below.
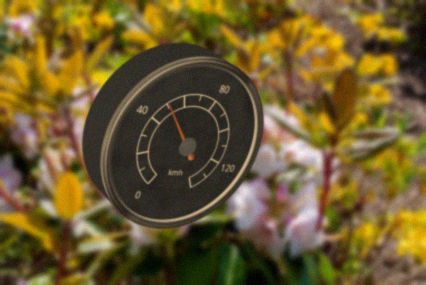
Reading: 50 km/h
